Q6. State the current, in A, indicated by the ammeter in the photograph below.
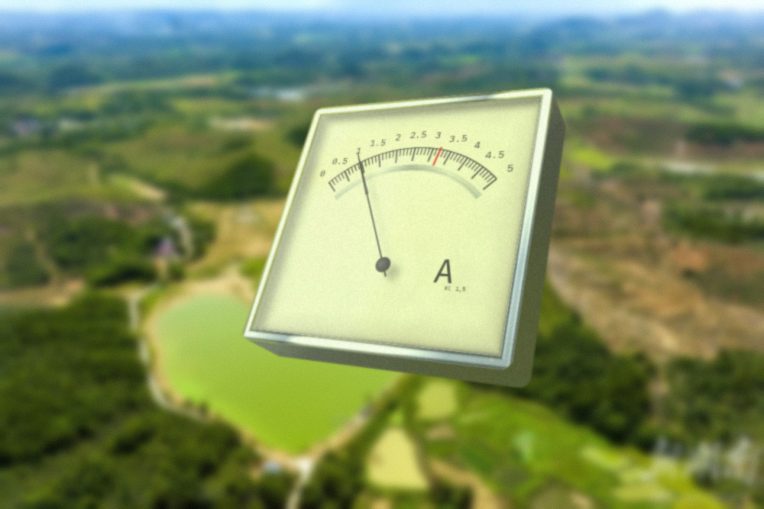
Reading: 1 A
